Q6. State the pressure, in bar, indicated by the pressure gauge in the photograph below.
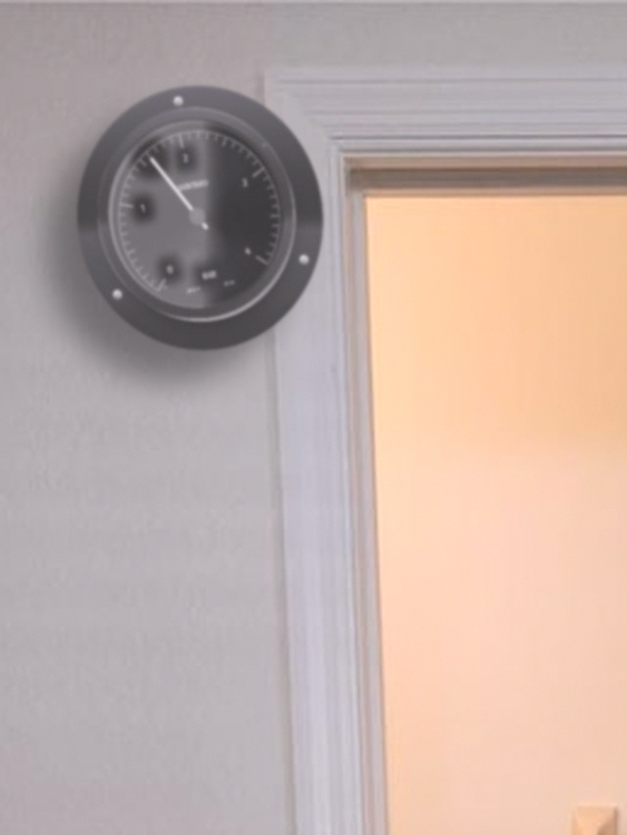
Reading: 1.6 bar
